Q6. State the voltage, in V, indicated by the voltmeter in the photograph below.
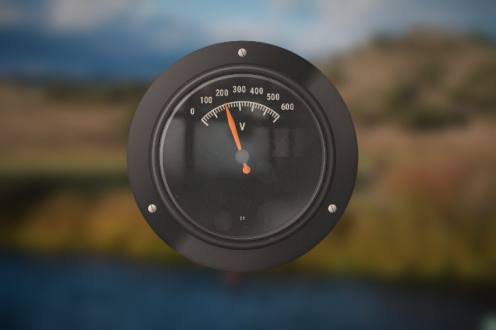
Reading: 200 V
